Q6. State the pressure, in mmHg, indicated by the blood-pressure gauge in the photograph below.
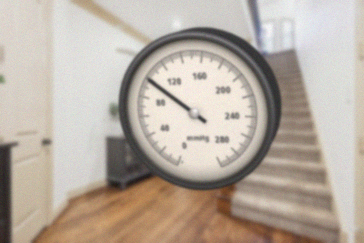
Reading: 100 mmHg
